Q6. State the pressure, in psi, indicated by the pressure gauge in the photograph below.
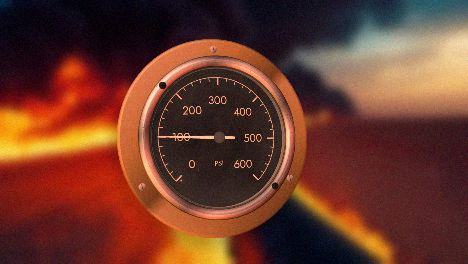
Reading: 100 psi
